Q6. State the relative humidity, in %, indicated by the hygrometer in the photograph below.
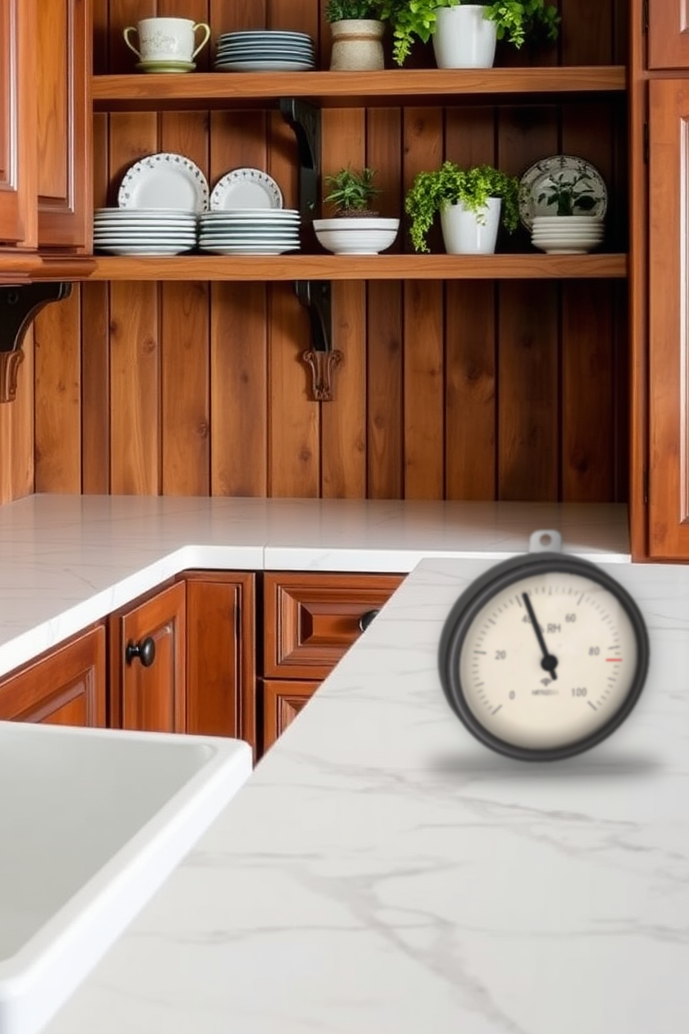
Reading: 42 %
